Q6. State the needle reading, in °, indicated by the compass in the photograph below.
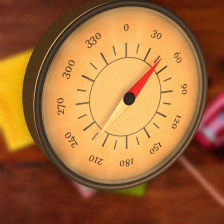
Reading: 45 °
